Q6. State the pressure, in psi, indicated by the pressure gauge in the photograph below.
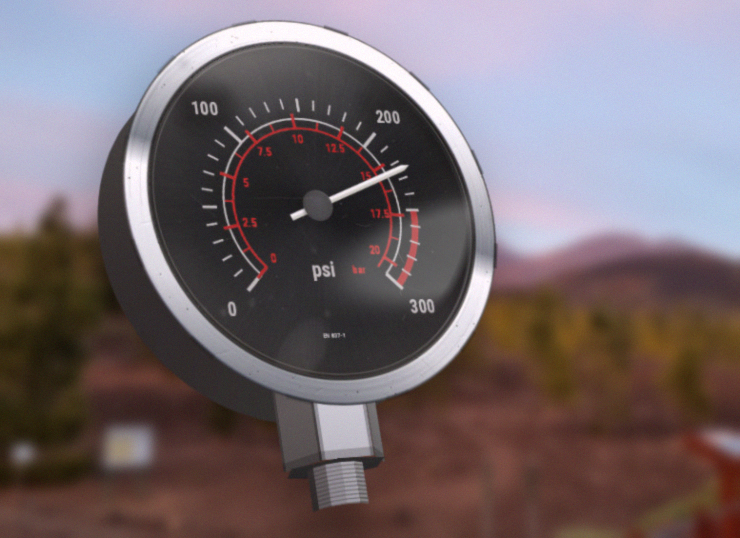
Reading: 225 psi
